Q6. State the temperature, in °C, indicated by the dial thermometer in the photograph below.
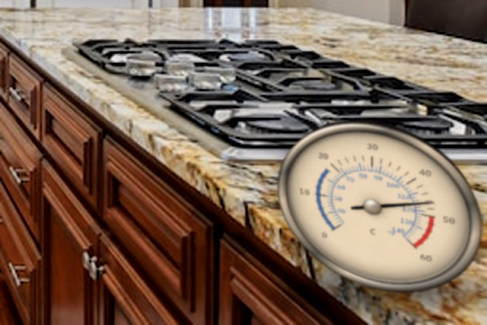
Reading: 46 °C
